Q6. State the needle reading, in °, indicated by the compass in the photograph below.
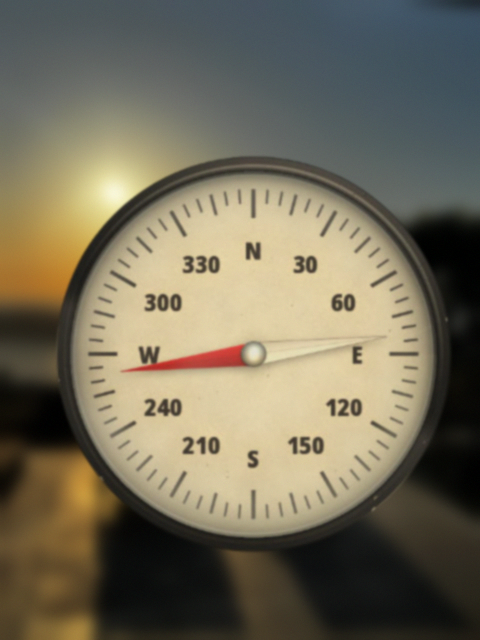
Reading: 262.5 °
